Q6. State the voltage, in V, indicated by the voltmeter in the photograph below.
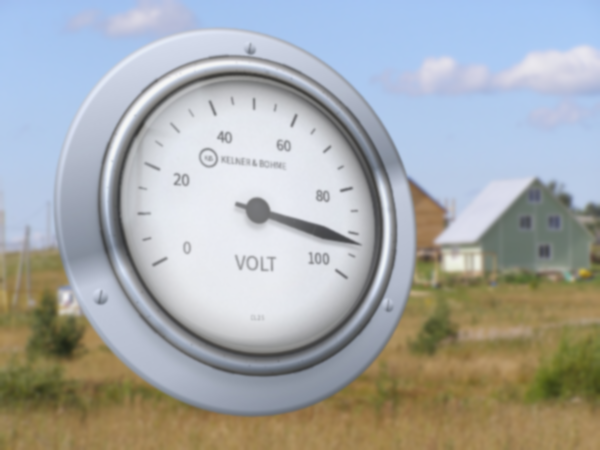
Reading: 92.5 V
